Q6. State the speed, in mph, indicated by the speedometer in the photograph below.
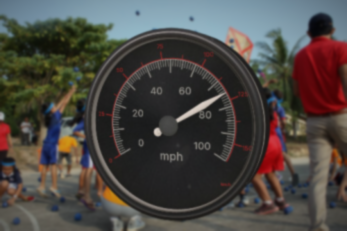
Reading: 75 mph
